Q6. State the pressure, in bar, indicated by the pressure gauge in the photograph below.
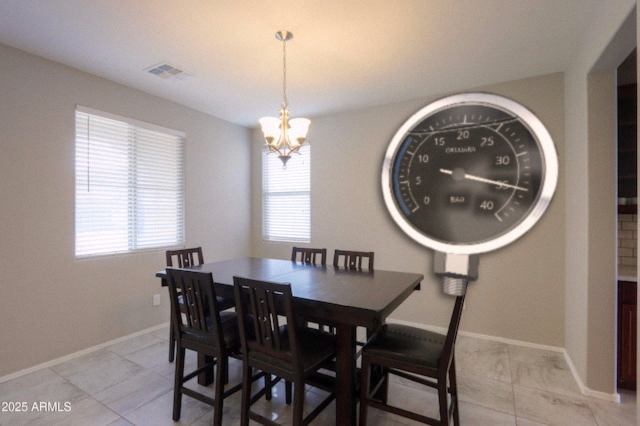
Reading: 35 bar
